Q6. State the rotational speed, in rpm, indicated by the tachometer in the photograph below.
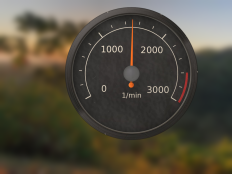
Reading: 1500 rpm
